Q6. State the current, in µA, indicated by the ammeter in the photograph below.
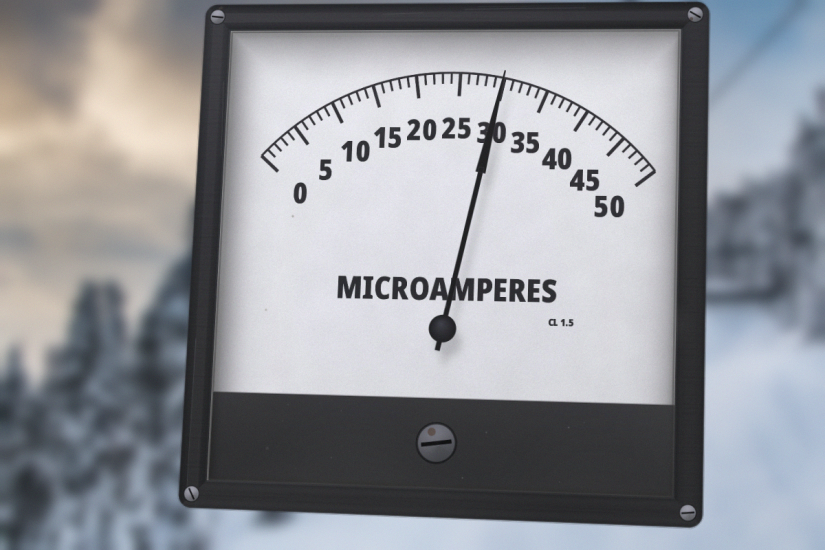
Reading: 30 µA
